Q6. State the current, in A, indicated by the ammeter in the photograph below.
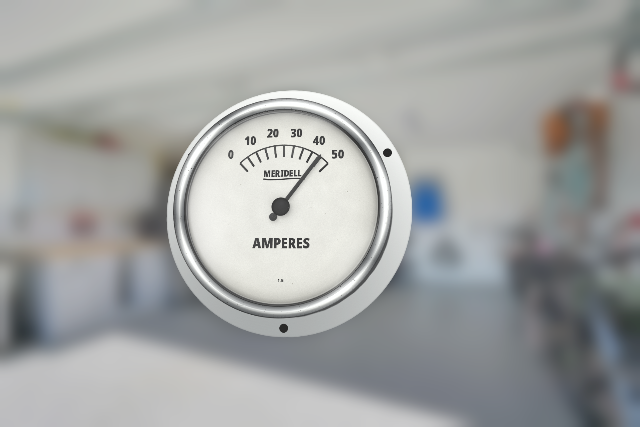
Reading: 45 A
